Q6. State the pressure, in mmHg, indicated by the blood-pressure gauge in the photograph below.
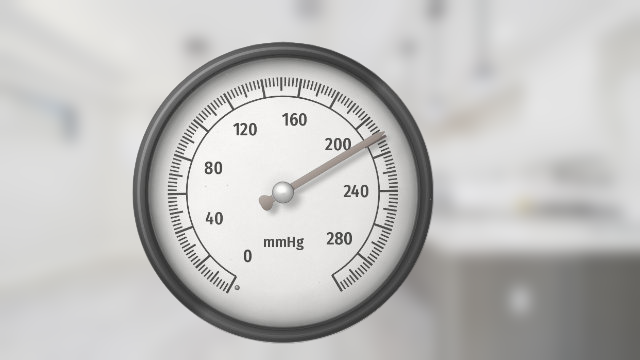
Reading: 210 mmHg
